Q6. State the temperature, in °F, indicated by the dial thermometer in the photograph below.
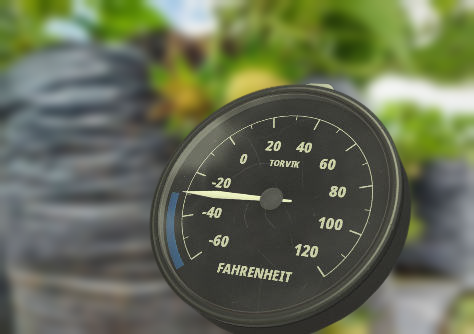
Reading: -30 °F
